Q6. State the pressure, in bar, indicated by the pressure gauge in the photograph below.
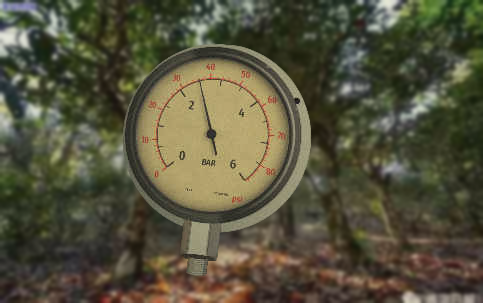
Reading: 2.5 bar
